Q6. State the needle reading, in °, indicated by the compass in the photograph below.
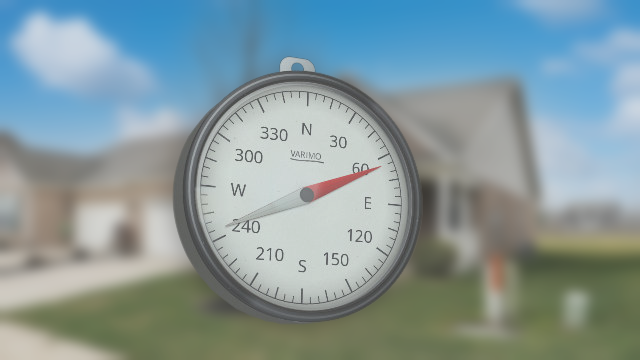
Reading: 65 °
